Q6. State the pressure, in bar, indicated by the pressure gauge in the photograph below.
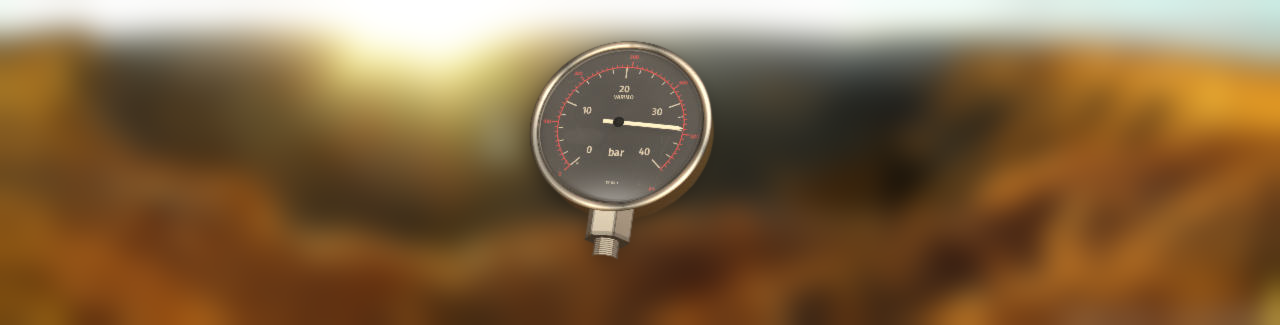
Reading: 34 bar
